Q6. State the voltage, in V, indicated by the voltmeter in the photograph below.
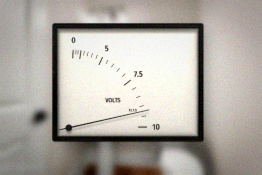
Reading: 9.25 V
